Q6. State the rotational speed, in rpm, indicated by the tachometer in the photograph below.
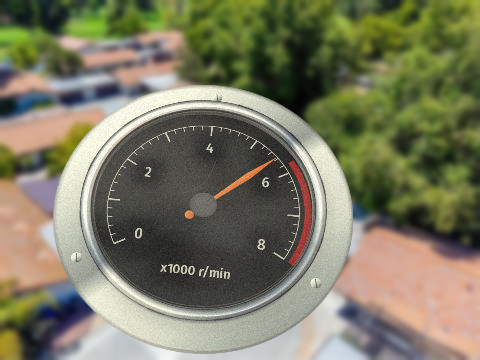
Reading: 5600 rpm
